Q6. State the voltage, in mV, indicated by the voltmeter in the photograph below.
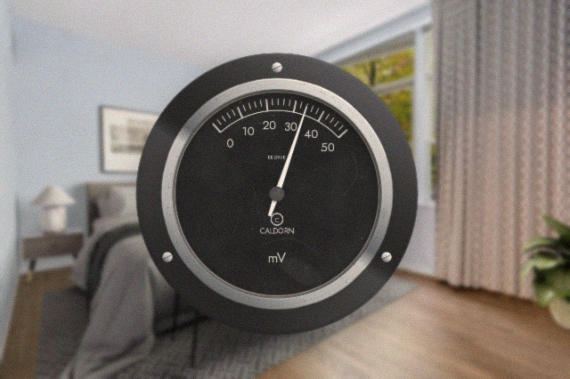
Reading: 34 mV
